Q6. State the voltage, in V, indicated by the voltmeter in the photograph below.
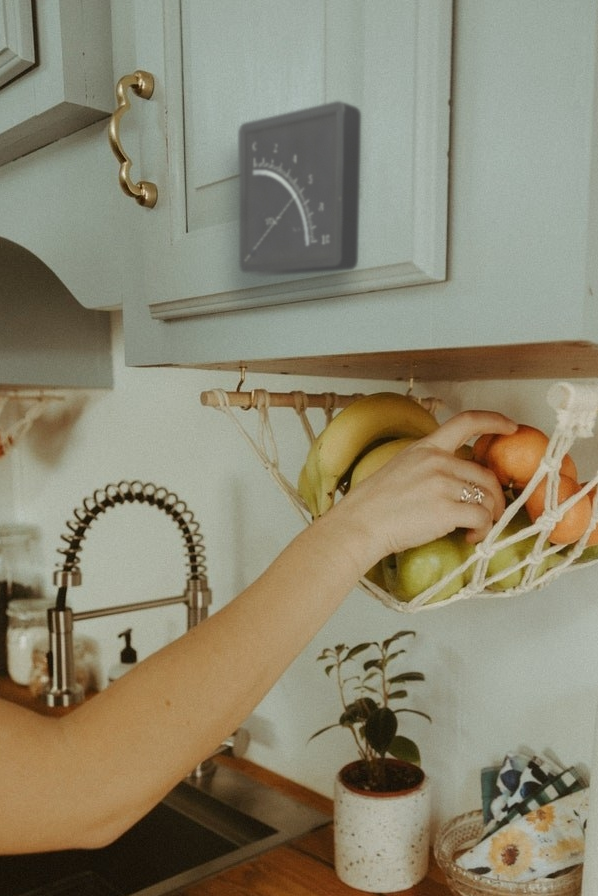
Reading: 6 V
